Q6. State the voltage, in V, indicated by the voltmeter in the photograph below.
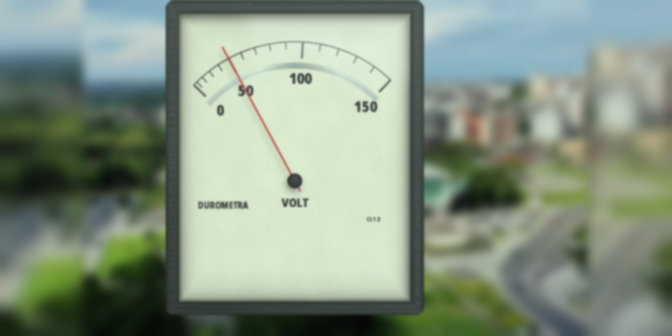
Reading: 50 V
